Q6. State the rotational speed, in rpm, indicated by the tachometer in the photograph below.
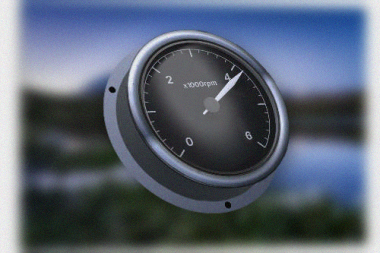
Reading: 4200 rpm
